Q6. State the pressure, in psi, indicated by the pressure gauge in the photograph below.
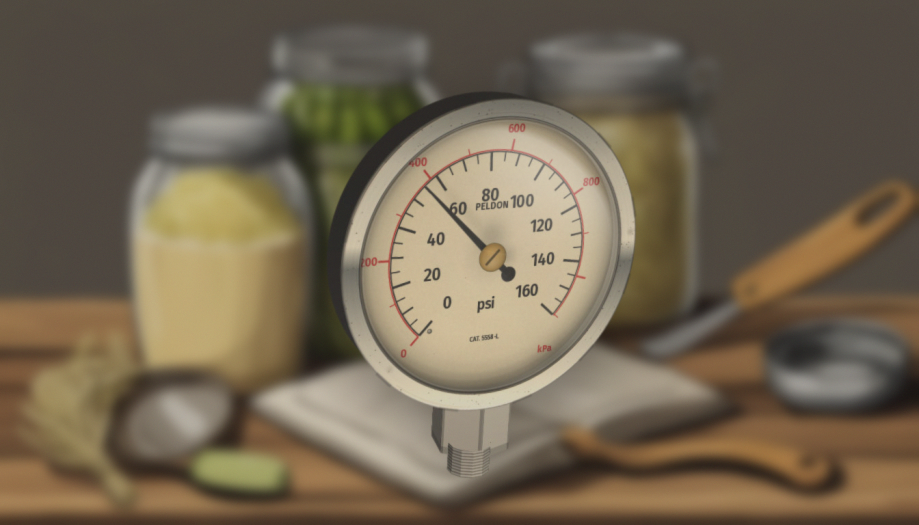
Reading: 55 psi
